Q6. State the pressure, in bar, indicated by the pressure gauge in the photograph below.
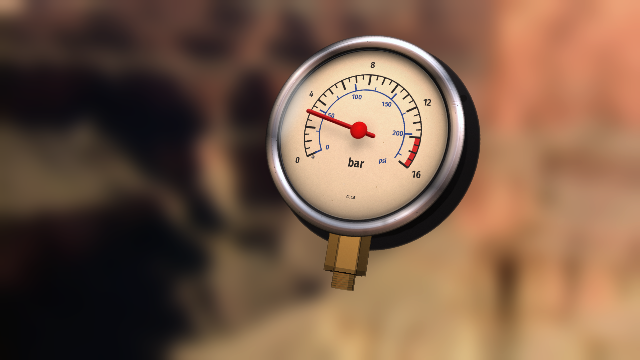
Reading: 3 bar
